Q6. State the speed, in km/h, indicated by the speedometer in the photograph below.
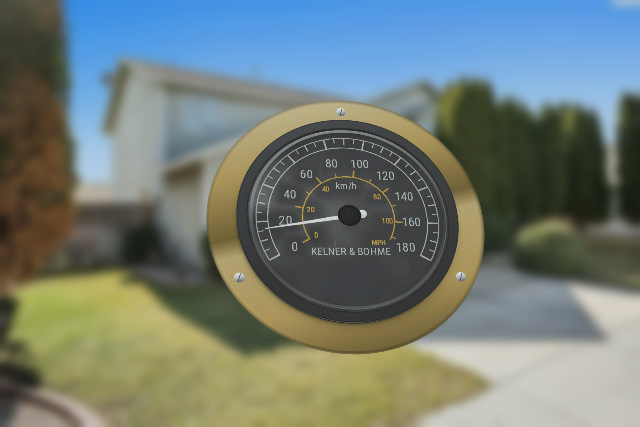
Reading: 15 km/h
